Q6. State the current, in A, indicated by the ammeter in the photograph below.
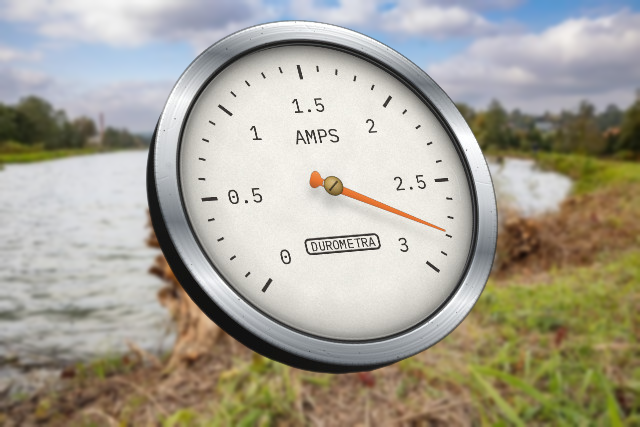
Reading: 2.8 A
